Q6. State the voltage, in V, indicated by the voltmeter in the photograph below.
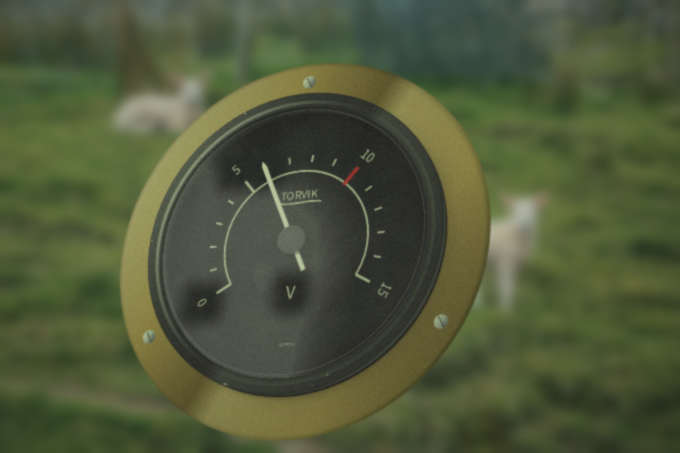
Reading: 6 V
